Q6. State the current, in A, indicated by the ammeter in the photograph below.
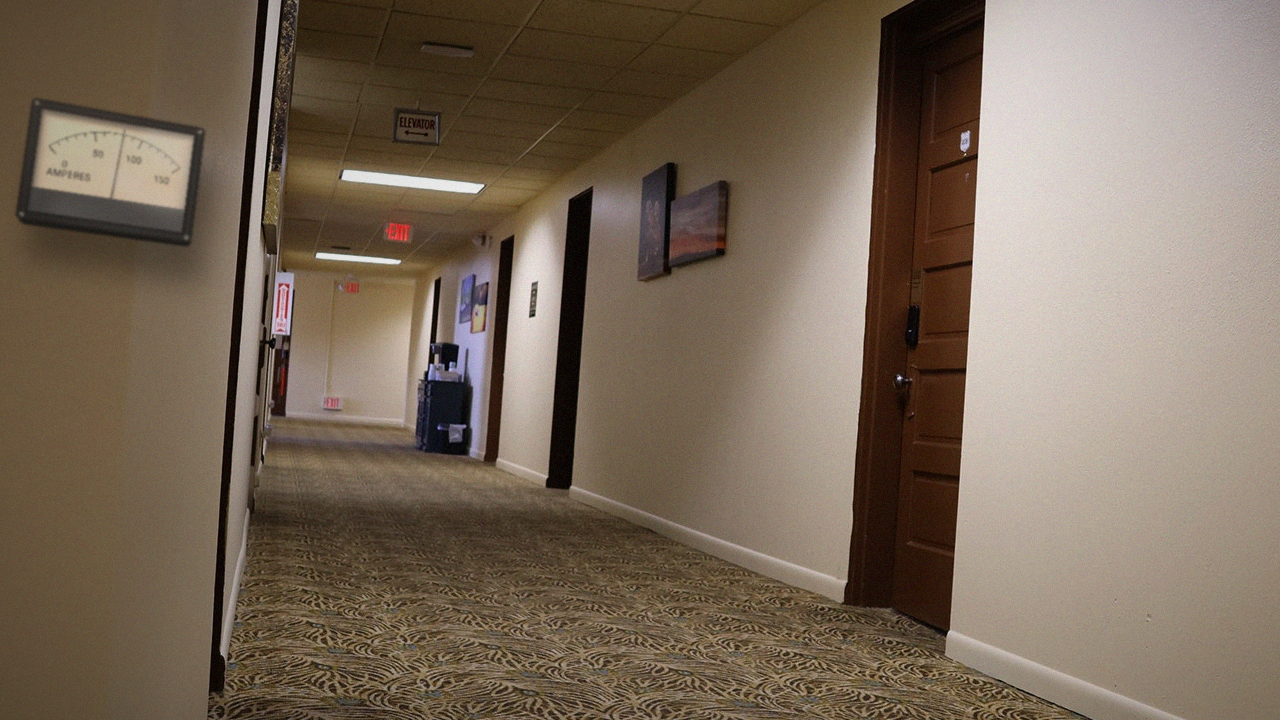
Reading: 80 A
